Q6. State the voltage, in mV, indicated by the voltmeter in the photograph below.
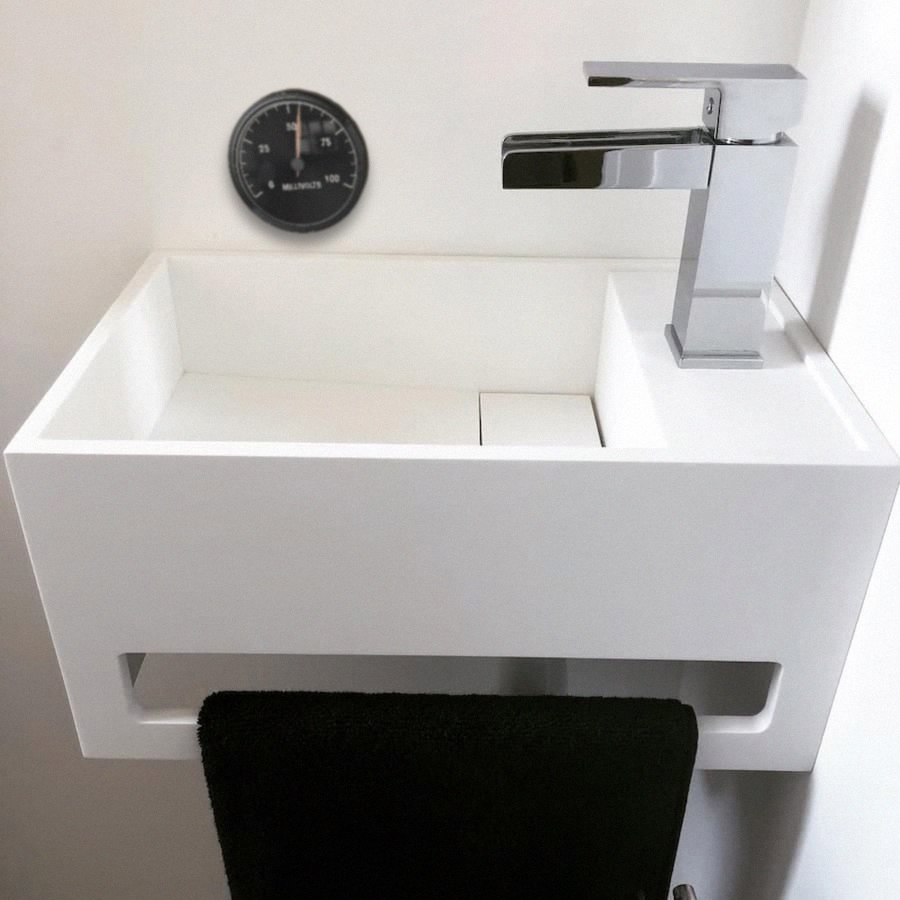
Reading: 55 mV
